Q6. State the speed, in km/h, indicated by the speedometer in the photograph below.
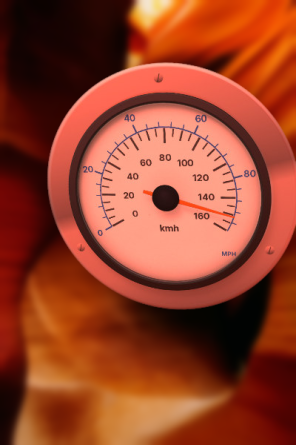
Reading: 150 km/h
